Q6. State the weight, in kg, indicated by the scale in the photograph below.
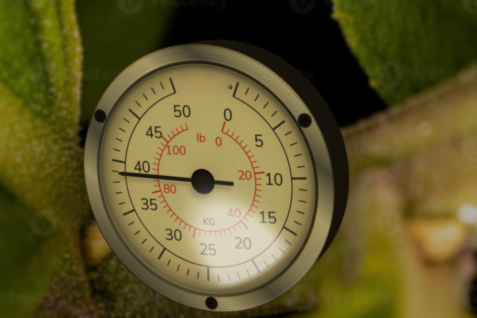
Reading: 39 kg
